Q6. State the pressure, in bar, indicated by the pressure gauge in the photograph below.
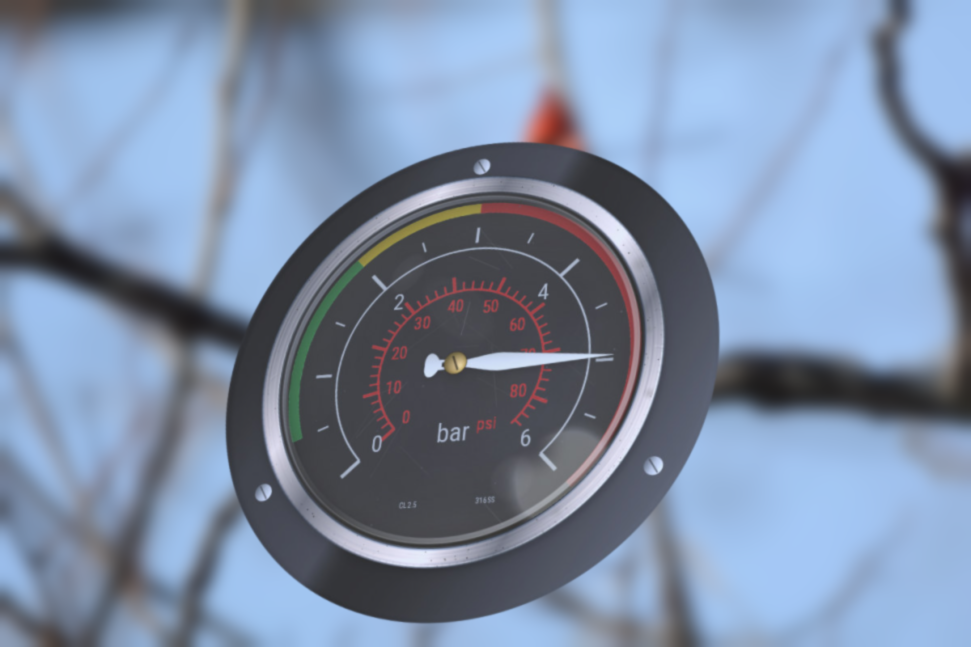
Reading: 5 bar
